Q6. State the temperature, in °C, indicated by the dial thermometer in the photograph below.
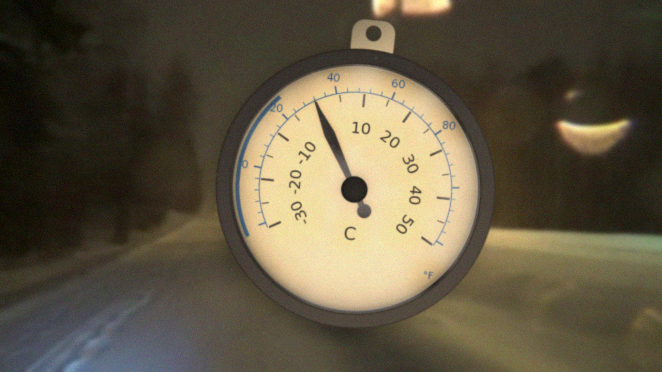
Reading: 0 °C
